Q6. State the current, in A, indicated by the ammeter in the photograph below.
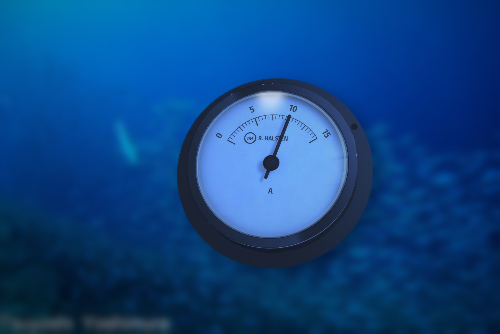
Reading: 10 A
